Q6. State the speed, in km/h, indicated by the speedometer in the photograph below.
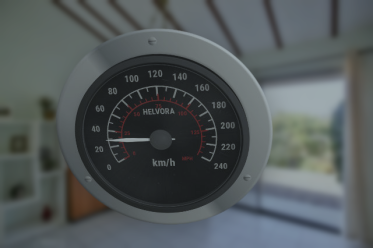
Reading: 30 km/h
